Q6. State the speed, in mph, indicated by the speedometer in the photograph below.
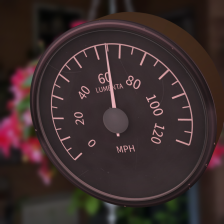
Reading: 65 mph
